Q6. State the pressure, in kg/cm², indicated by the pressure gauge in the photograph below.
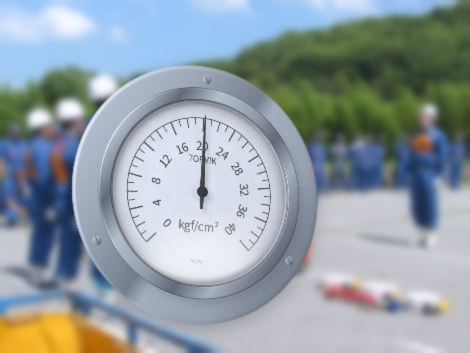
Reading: 20 kg/cm²
